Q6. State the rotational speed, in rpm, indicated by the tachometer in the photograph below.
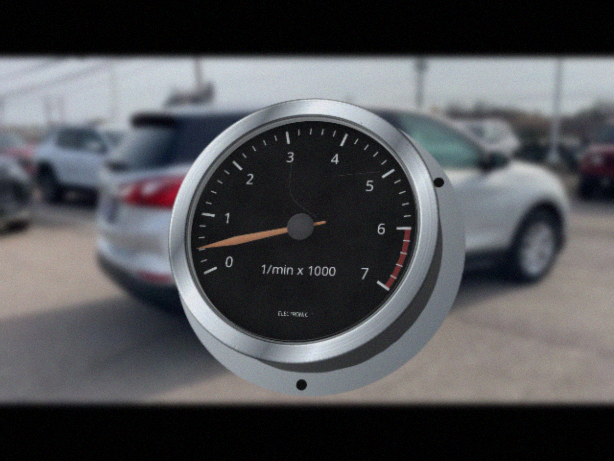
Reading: 400 rpm
